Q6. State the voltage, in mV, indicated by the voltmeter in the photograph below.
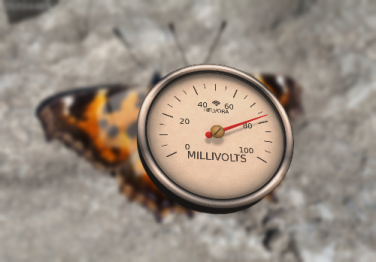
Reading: 77.5 mV
